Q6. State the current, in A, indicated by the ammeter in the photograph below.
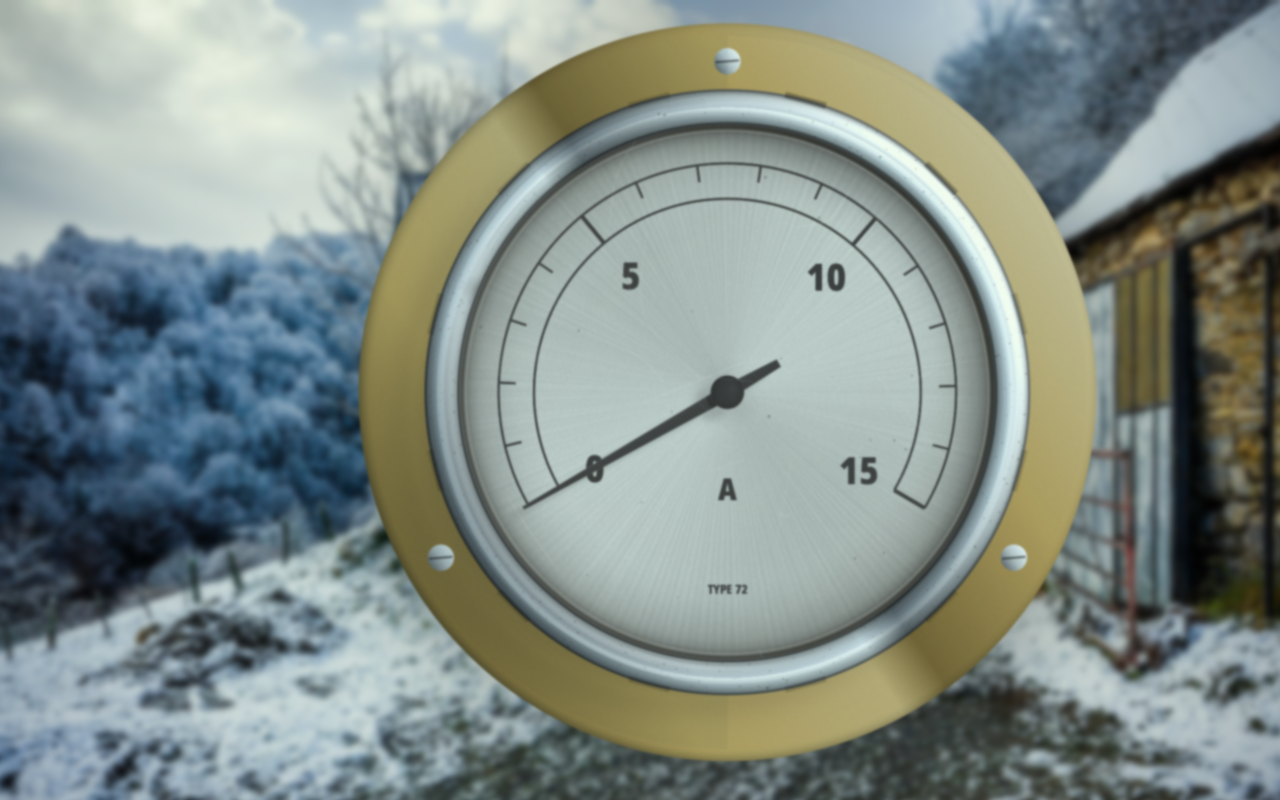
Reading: 0 A
